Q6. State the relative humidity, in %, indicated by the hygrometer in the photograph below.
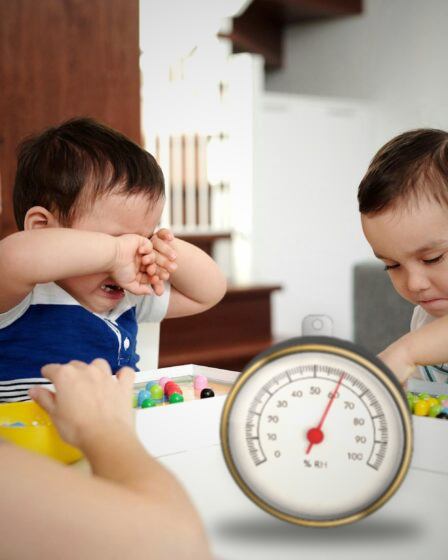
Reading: 60 %
